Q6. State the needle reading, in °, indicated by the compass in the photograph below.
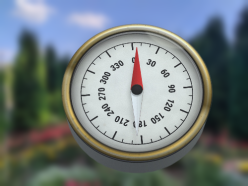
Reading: 5 °
